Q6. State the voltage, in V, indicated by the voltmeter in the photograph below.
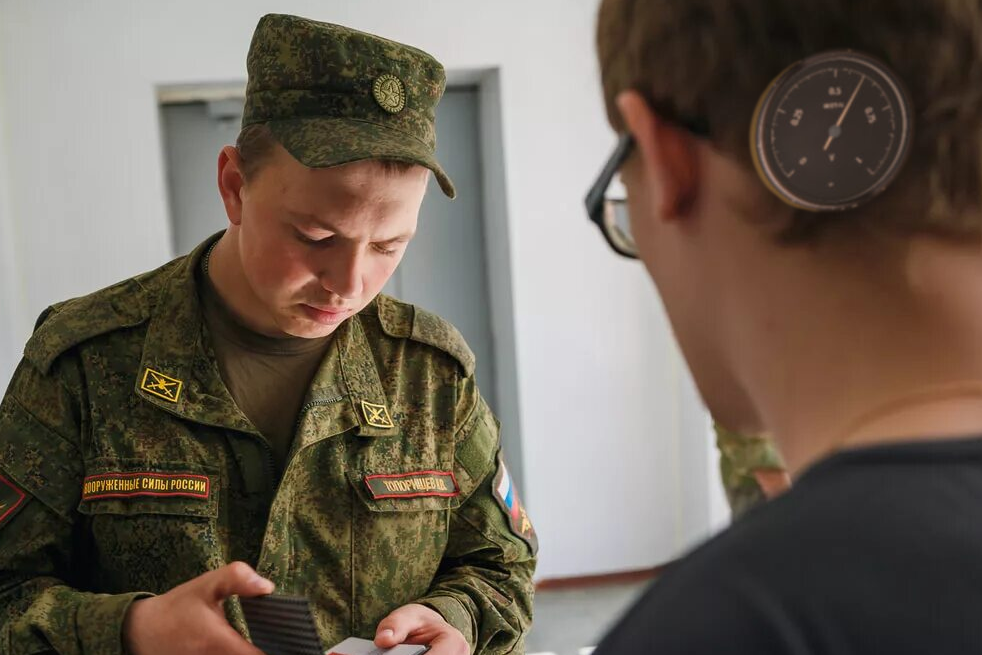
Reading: 0.6 V
